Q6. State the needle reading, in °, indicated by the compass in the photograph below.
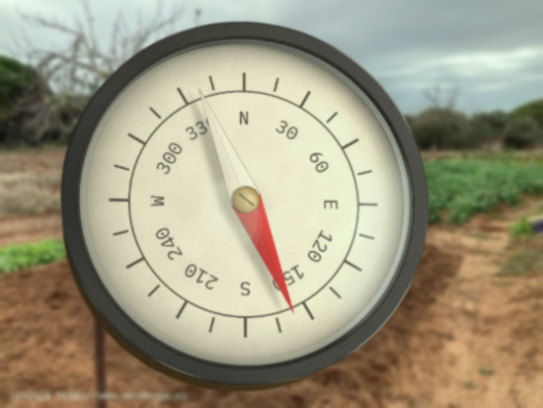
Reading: 157.5 °
